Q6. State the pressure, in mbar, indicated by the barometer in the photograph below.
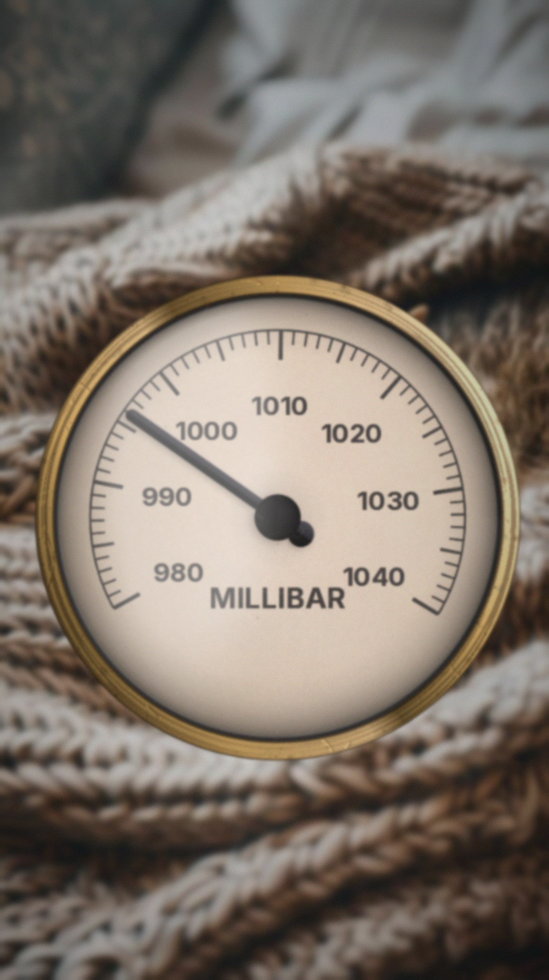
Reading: 996 mbar
